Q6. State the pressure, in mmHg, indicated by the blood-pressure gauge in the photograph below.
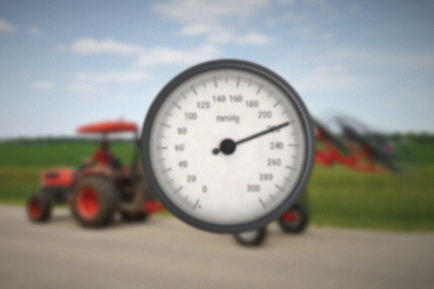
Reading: 220 mmHg
